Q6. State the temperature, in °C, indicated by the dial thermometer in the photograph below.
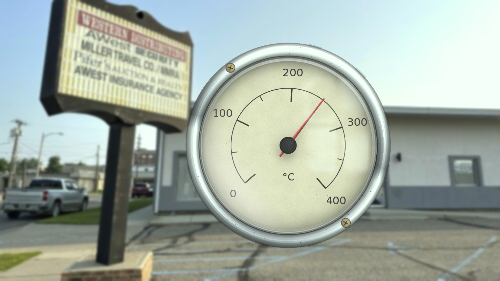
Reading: 250 °C
